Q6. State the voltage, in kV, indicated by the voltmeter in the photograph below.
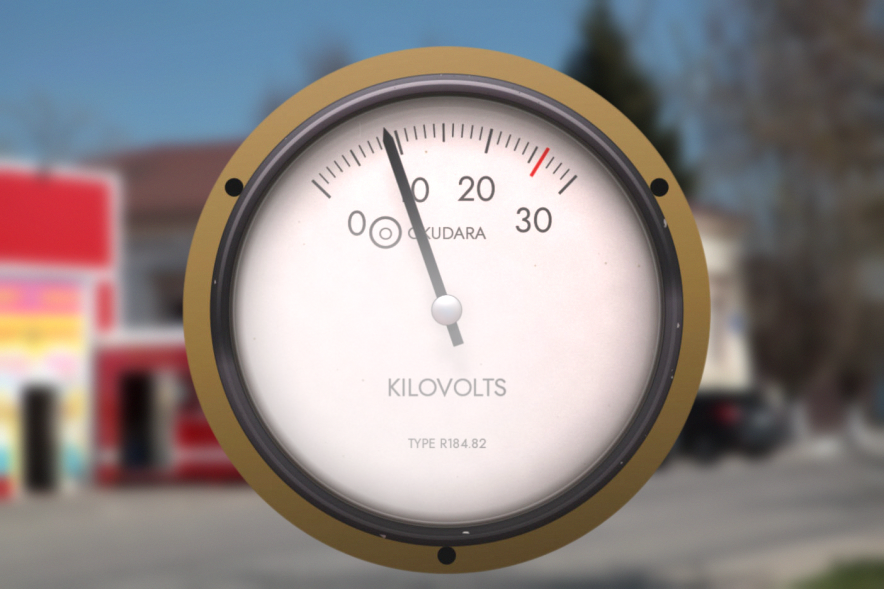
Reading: 9 kV
